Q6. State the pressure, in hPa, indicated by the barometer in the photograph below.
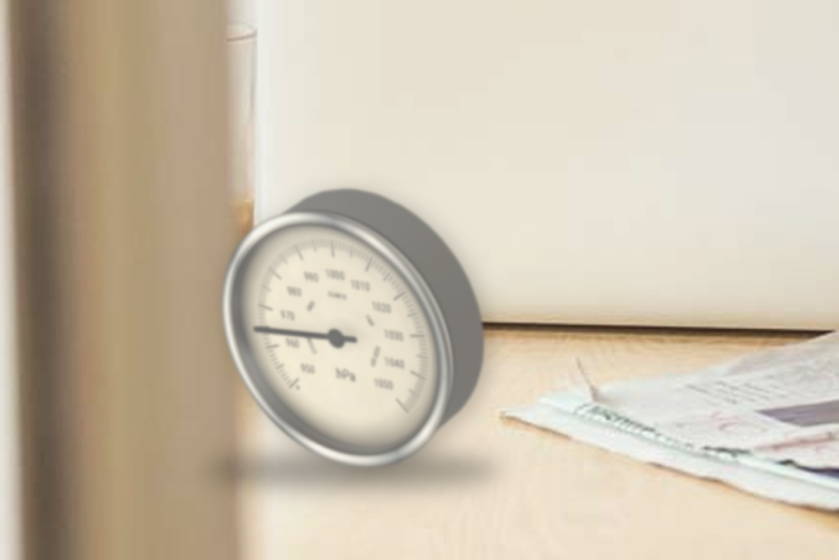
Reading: 965 hPa
